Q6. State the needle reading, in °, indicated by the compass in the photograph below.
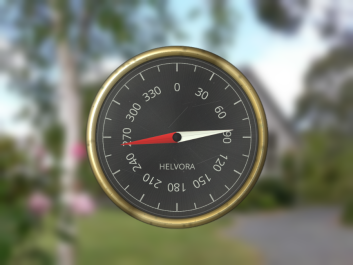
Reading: 262.5 °
